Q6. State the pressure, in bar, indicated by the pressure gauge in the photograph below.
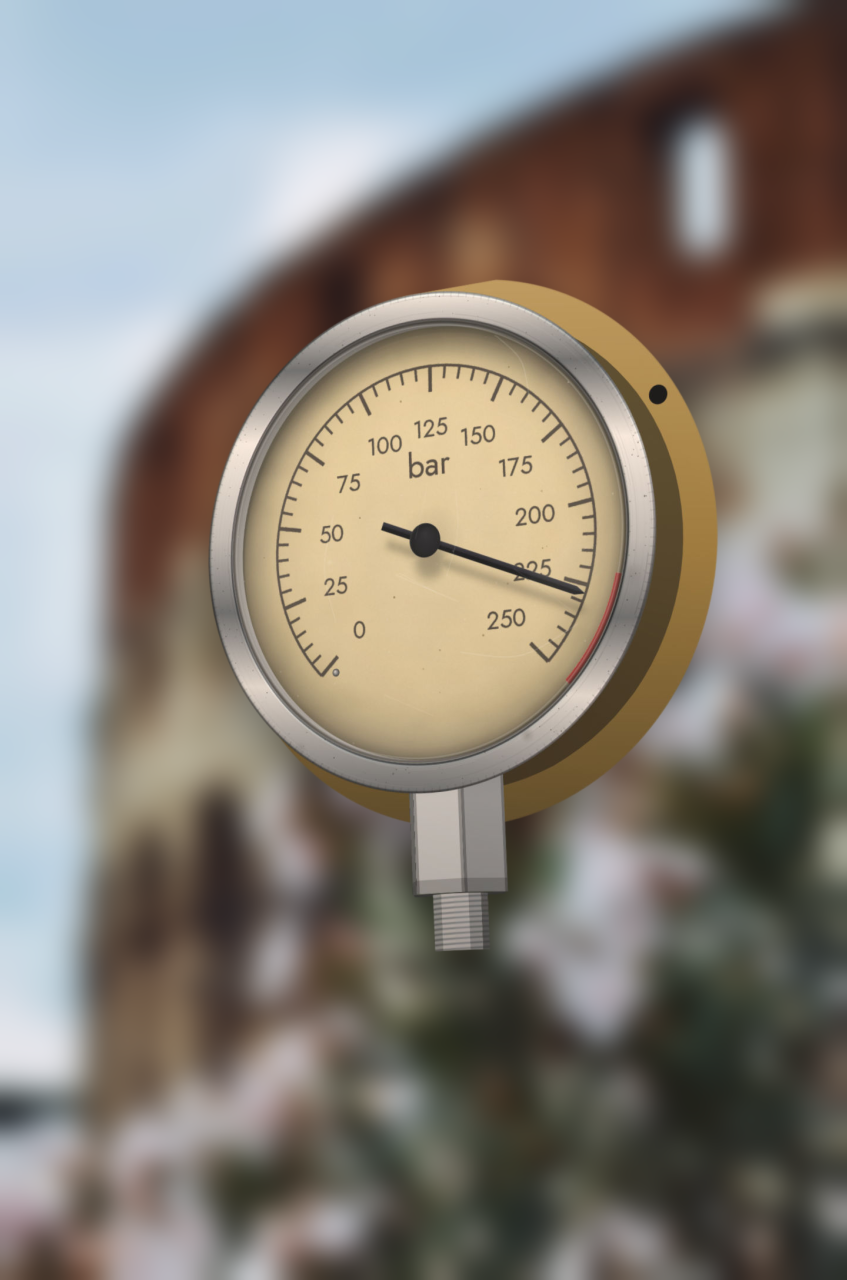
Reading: 227.5 bar
